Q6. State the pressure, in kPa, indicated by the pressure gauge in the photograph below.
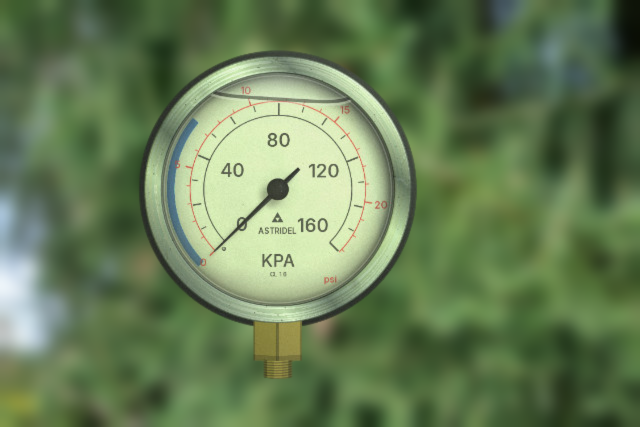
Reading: 0 kPa
